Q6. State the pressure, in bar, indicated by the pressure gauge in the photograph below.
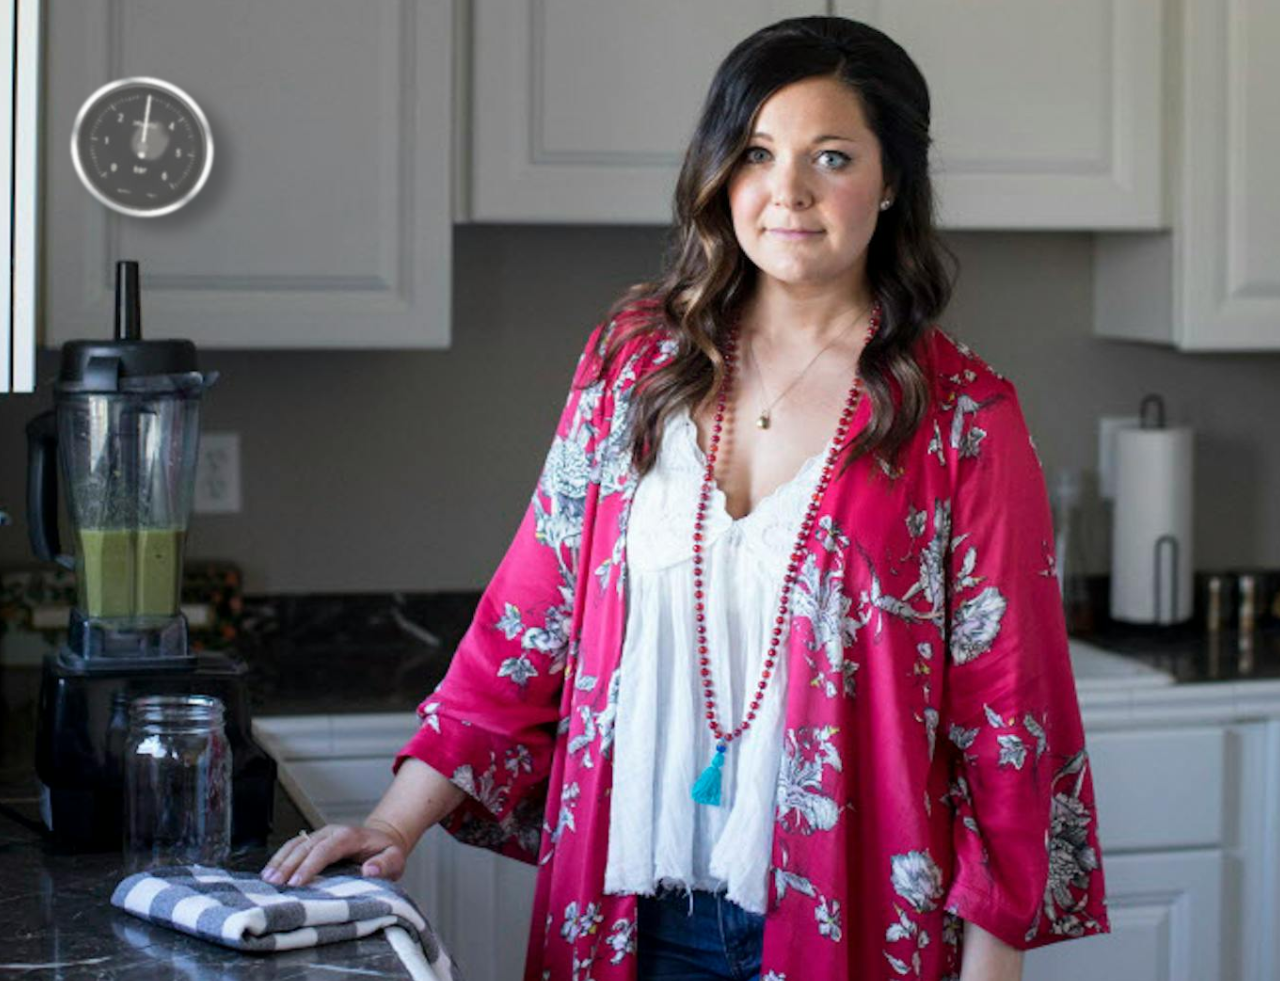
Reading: 3 bar
